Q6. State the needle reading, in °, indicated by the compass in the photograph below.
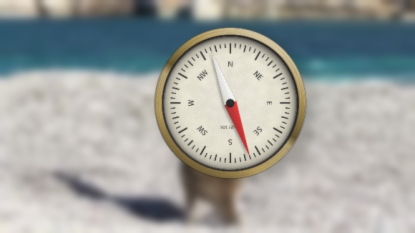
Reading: 160 °
